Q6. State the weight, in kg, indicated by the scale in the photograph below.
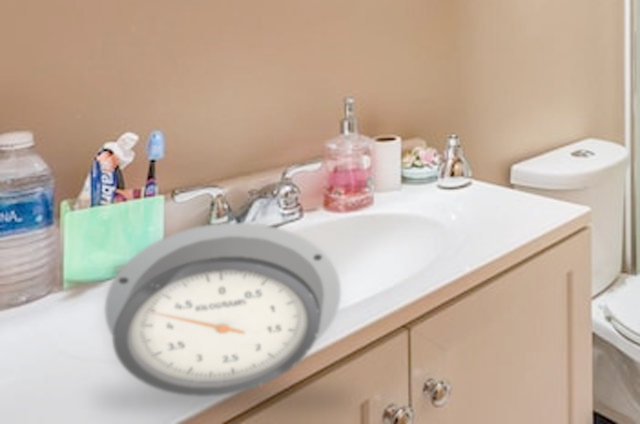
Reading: 4.25 kg
